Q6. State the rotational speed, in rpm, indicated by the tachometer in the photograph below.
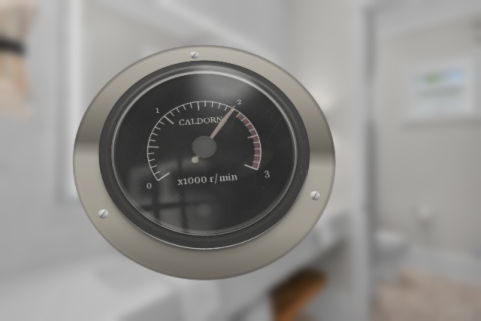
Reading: 2000 rpm
